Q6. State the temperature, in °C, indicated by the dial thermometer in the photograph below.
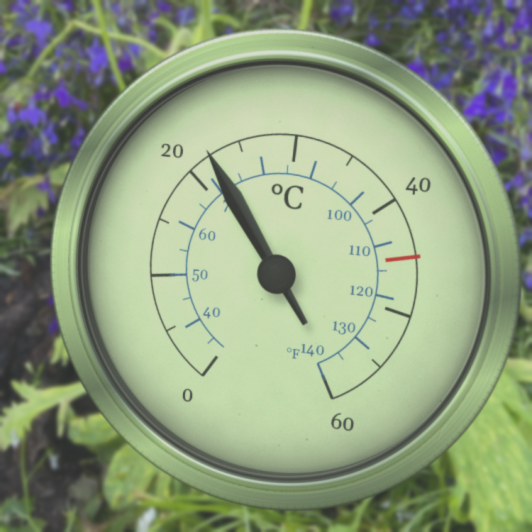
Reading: 22.5 °C
